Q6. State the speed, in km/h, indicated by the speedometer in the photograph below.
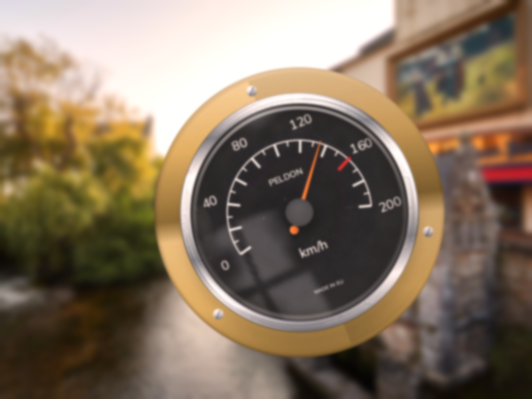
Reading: 135 km/h
